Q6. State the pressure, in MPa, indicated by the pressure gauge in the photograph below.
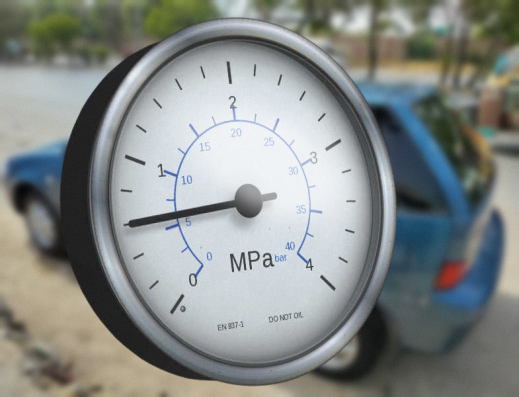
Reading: 0.6 MPa
